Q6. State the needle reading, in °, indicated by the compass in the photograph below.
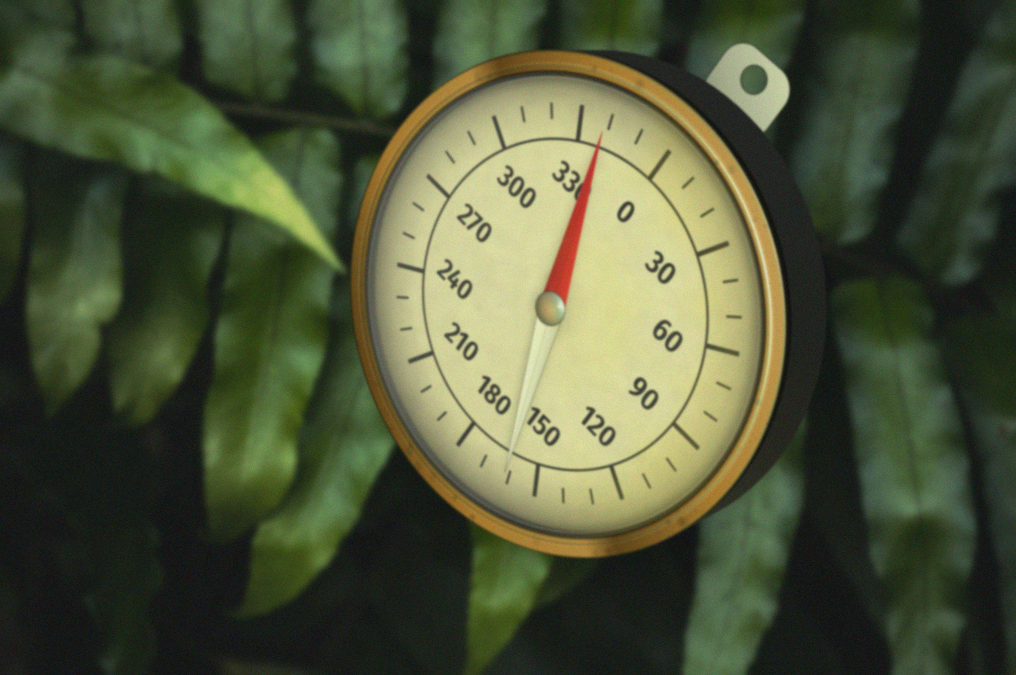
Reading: 340 °
